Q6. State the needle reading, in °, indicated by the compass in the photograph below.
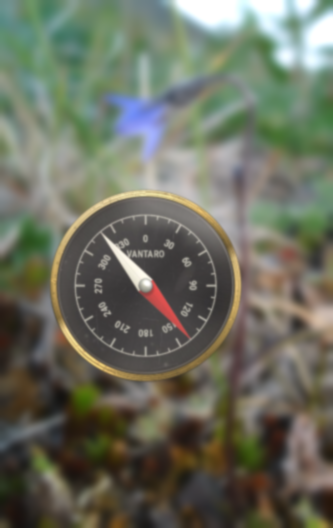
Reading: 140 °
